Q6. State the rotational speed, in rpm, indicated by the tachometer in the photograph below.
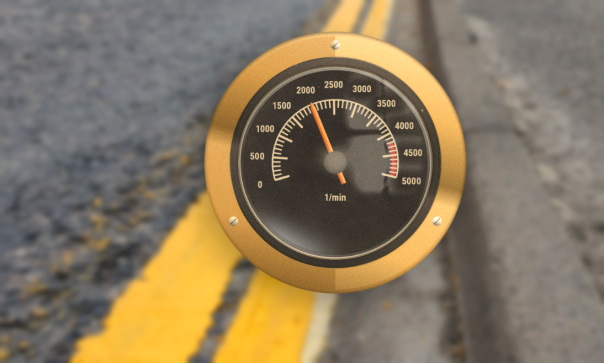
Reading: 2000 rpm
